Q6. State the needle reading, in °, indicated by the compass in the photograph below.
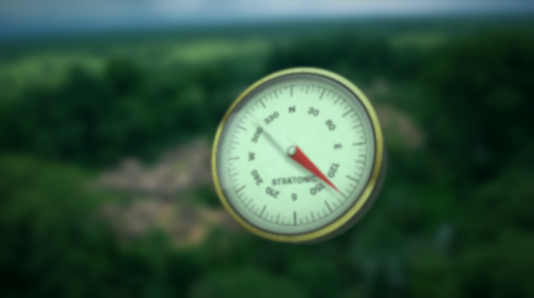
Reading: 135 °
